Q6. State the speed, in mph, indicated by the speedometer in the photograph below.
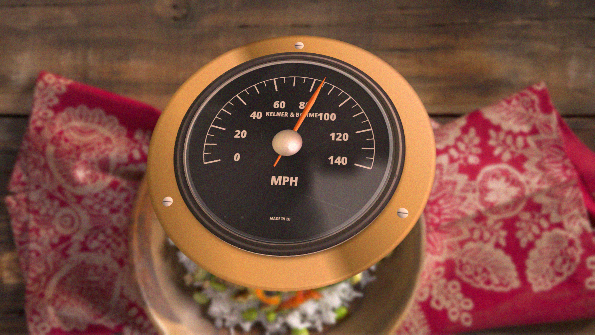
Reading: 85 mph
